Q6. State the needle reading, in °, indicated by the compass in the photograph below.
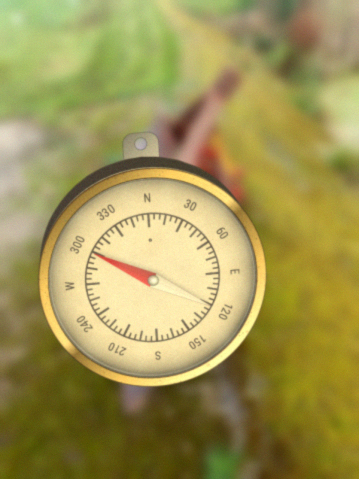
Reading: 300 °
